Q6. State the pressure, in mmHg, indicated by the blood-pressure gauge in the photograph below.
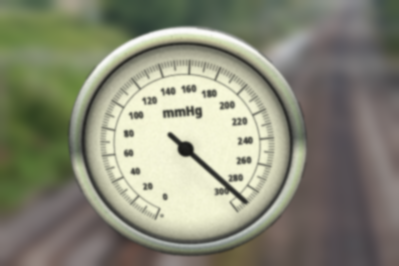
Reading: 290 mmHg
